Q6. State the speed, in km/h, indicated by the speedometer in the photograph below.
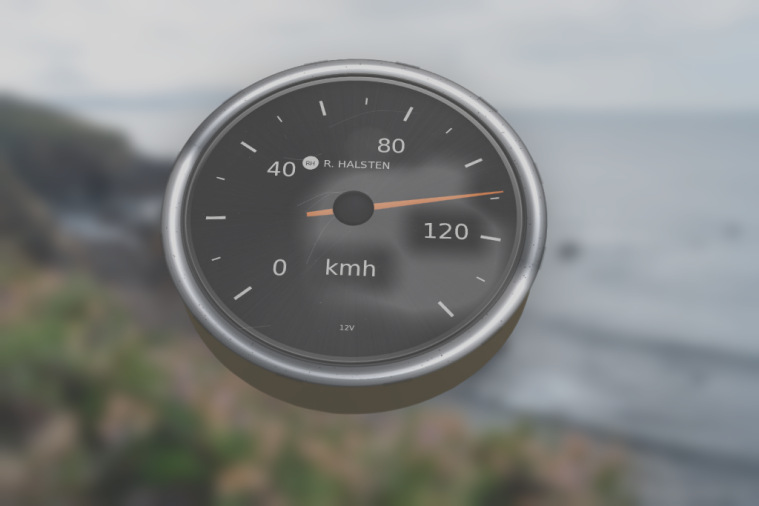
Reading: 110 km/h
